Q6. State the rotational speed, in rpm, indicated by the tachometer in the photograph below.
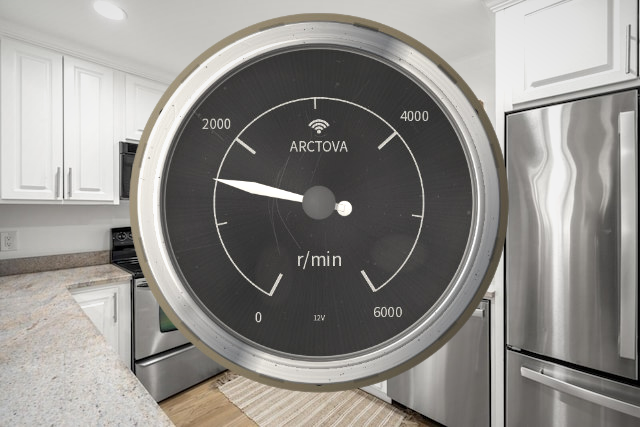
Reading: 1500 rpm
